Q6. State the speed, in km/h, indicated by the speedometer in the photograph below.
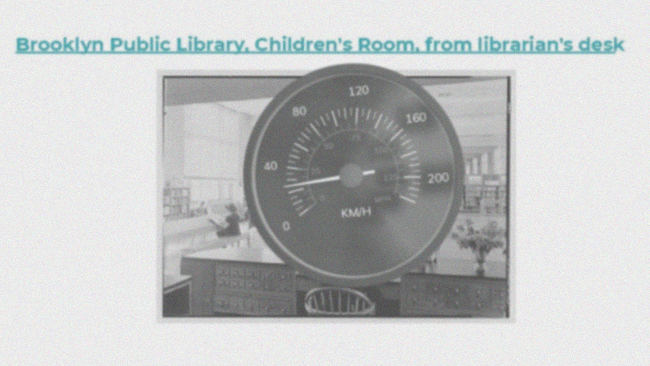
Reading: 25 km/h
